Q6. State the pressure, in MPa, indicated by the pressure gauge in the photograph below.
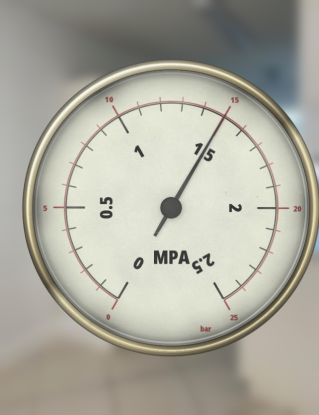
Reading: 1.5 MPa
